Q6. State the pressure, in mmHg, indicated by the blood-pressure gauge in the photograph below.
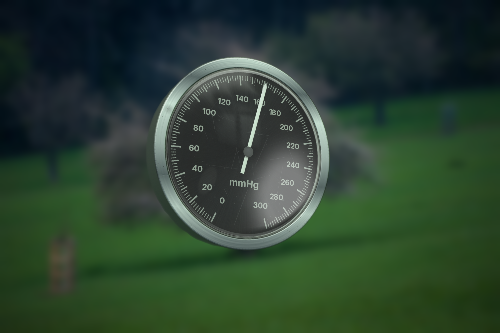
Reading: 160 mmHg
